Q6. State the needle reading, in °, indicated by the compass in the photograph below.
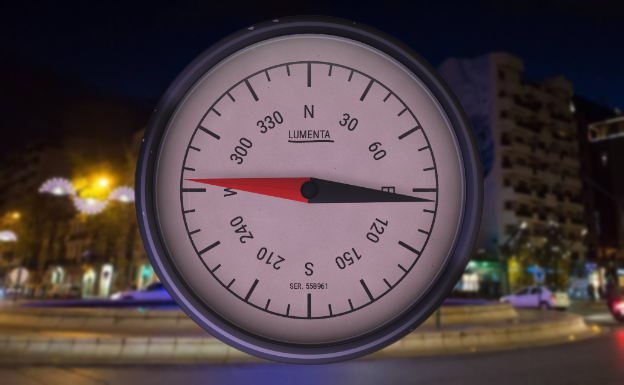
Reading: 275 °
